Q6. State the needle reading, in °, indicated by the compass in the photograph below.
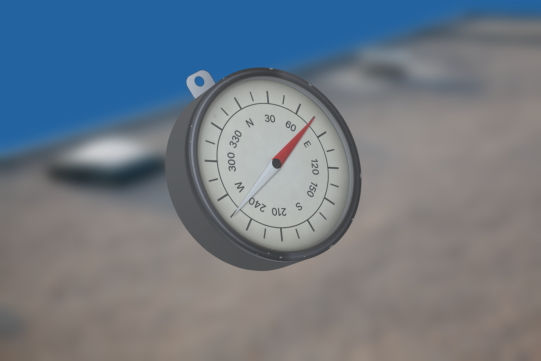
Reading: 75 °
